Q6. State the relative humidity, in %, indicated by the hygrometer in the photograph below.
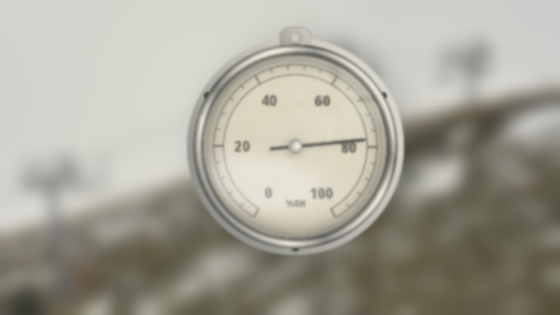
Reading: 78 %
